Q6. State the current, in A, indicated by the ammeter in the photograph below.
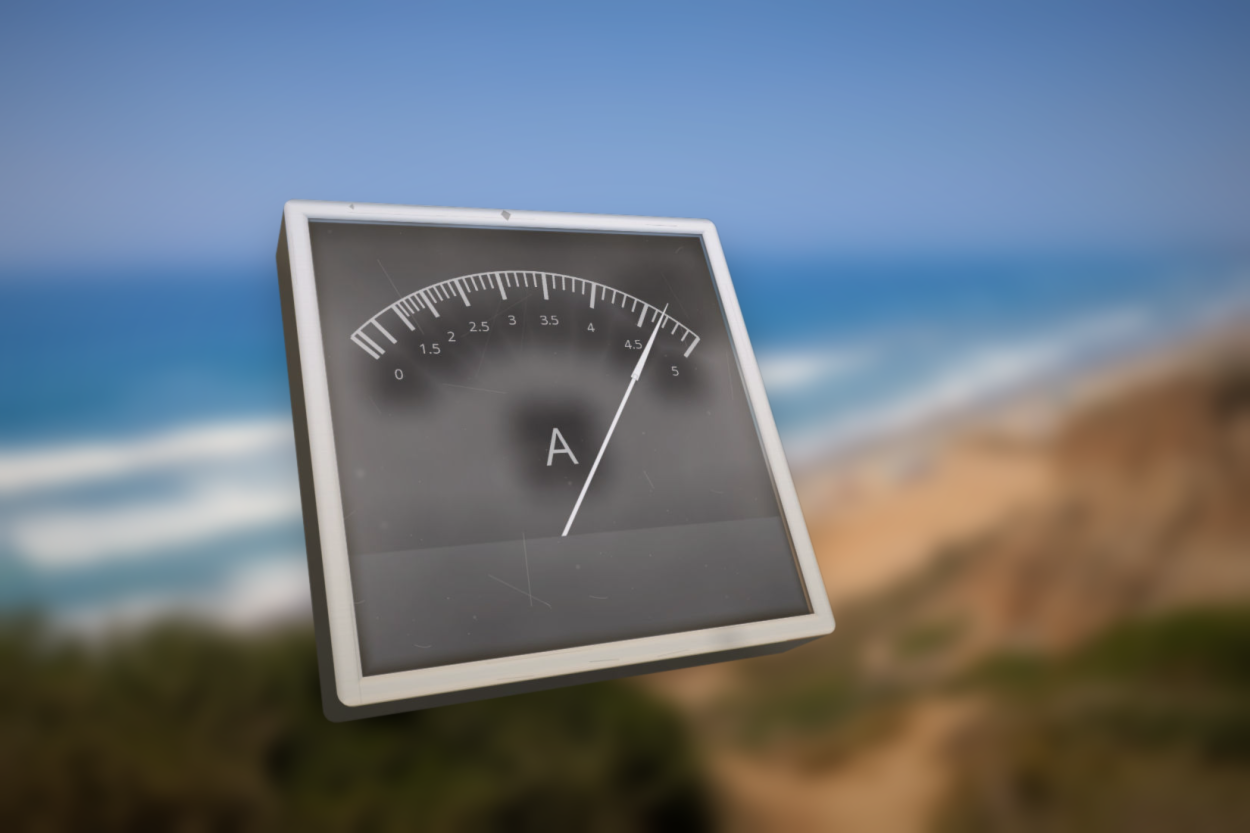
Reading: 4.65 A
